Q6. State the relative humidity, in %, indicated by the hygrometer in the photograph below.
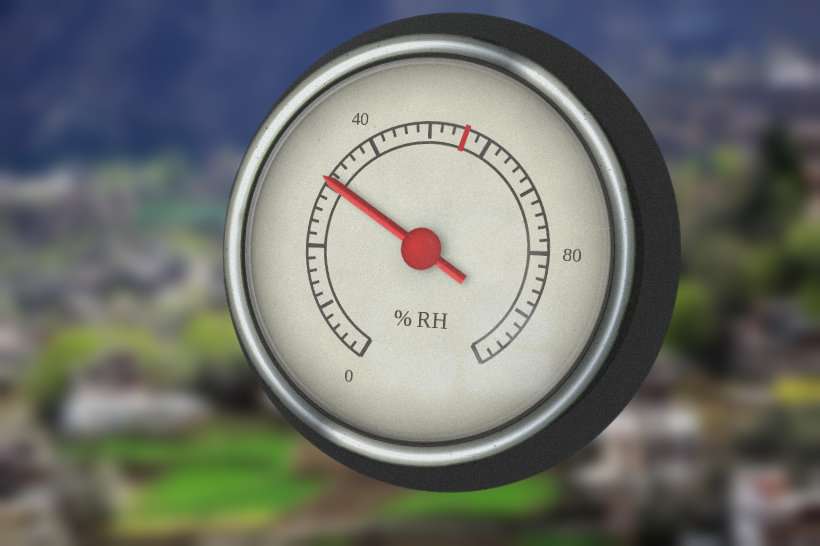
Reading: 31 %
